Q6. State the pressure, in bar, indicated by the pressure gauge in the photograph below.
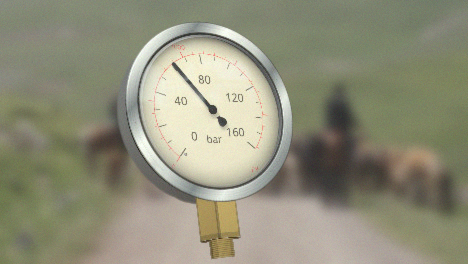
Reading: 60 bar
